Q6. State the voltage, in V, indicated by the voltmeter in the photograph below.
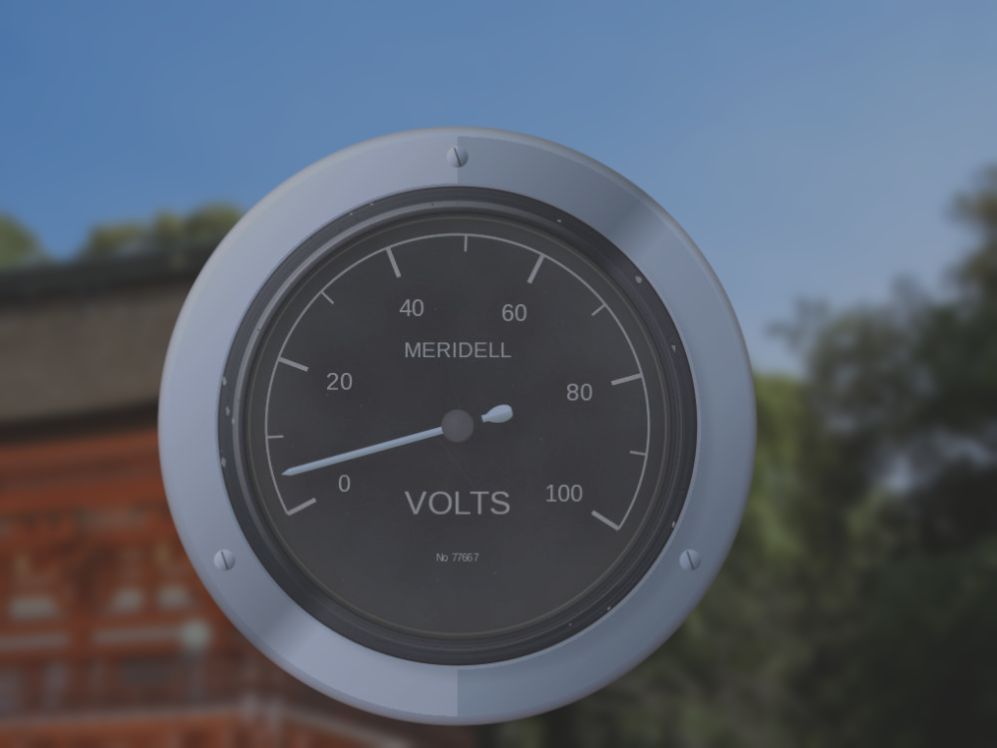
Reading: 5 V
